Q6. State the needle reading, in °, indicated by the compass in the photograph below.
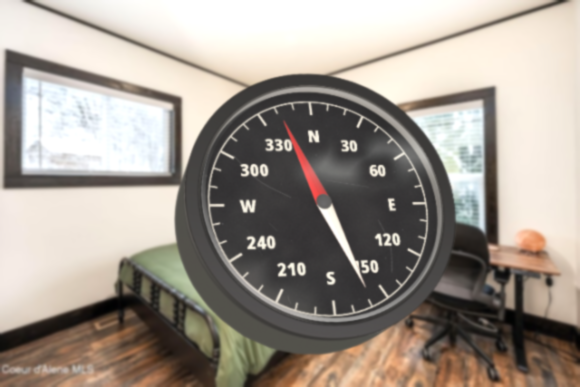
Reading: 340 °
